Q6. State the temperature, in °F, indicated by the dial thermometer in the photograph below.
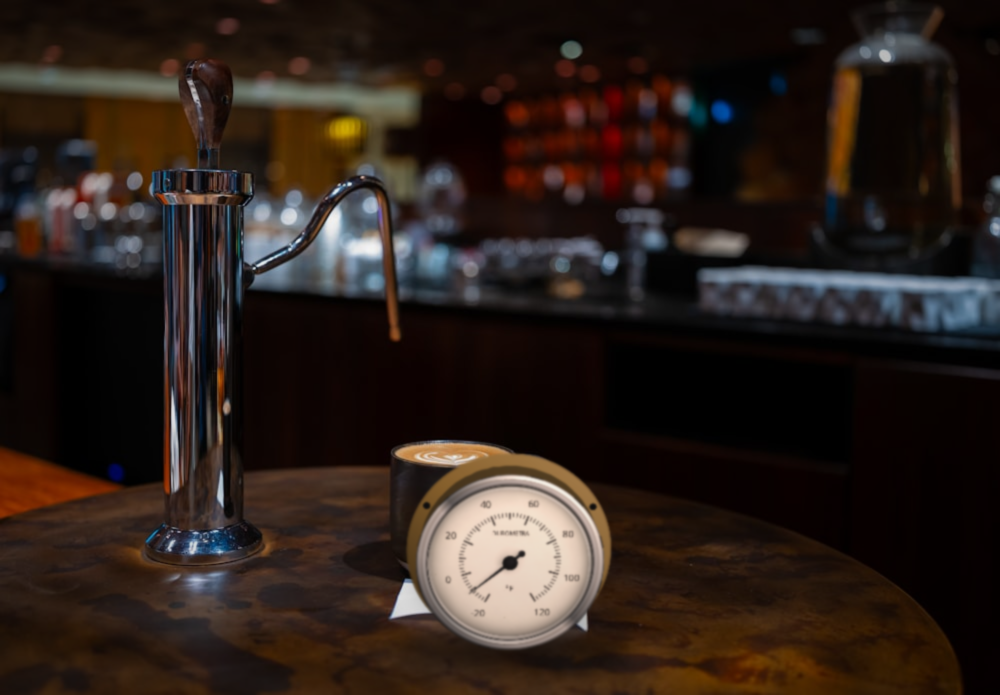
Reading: -10 °F
